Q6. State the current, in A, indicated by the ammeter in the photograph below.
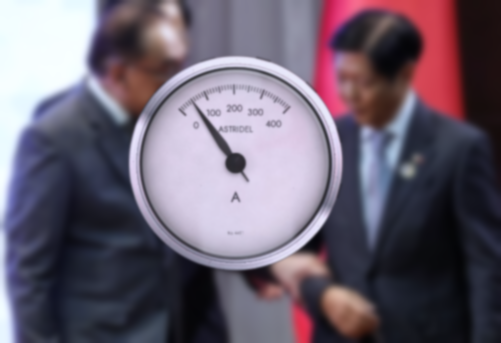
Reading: 50 A
